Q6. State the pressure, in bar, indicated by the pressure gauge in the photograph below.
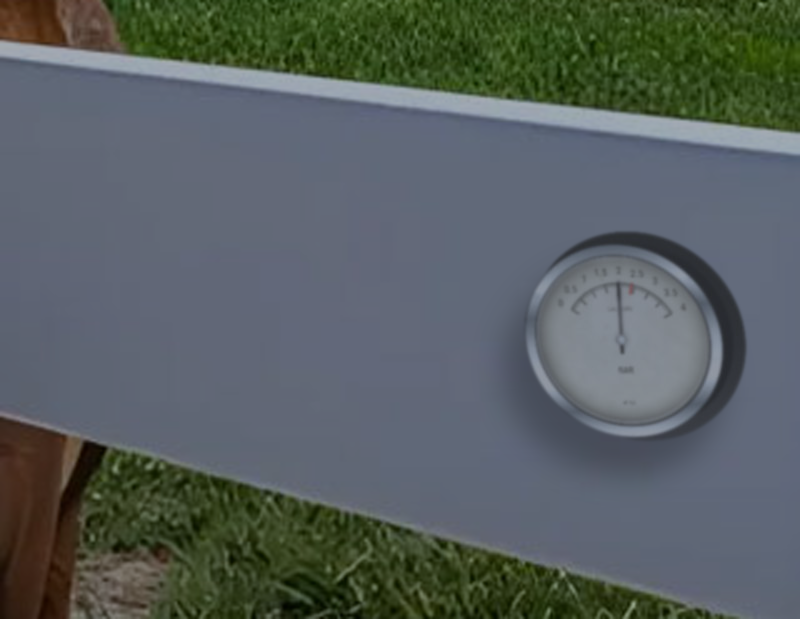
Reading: 2 bar
